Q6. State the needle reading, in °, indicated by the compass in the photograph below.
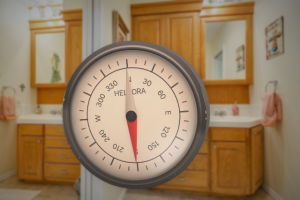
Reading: 180 °
